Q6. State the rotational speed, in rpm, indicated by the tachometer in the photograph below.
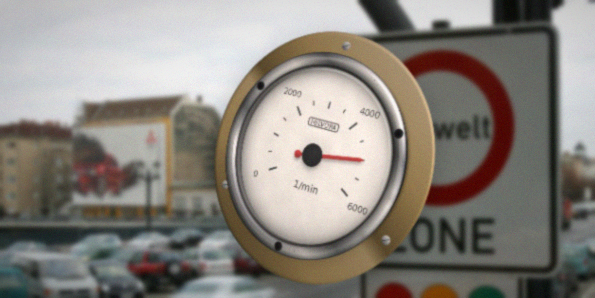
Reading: 5000 rpm
